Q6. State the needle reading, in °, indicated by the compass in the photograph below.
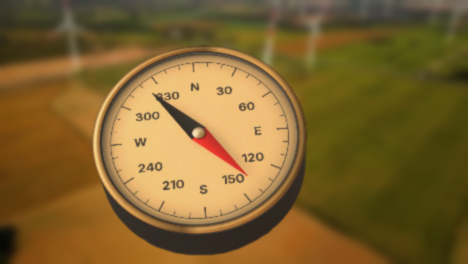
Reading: 140 °
